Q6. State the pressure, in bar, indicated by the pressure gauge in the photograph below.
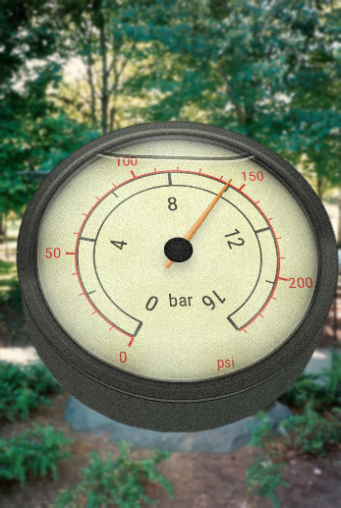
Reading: 10 bar
